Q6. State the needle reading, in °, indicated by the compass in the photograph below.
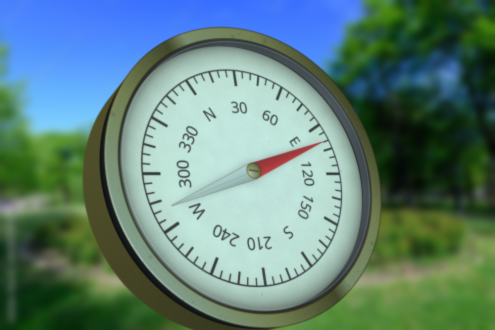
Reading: 100 °
